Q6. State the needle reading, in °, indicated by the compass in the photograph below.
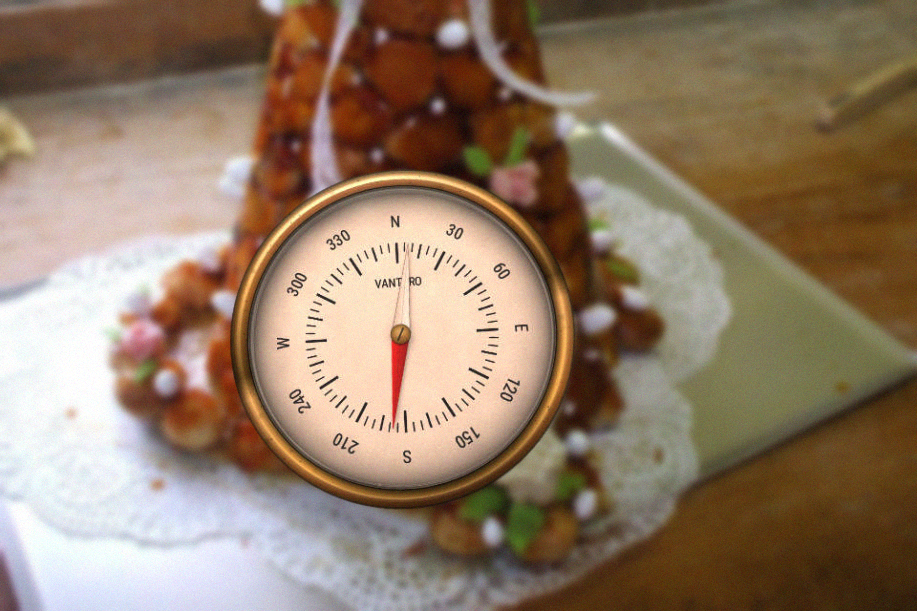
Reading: 187.5 °
